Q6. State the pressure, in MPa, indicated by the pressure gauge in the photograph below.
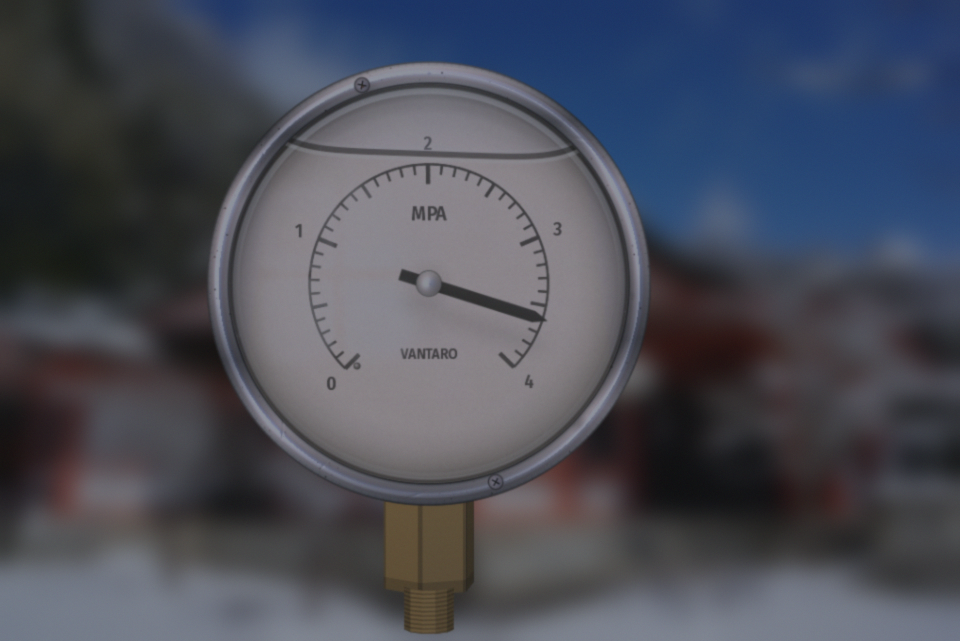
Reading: 3.6 MPa
